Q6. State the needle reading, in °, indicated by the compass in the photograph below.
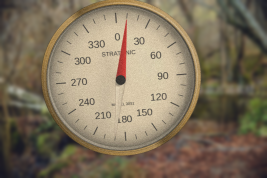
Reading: 10 °
